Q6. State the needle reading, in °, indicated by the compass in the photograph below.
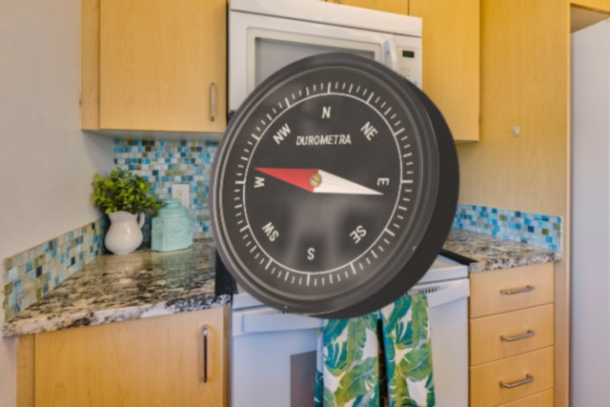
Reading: 280 °
